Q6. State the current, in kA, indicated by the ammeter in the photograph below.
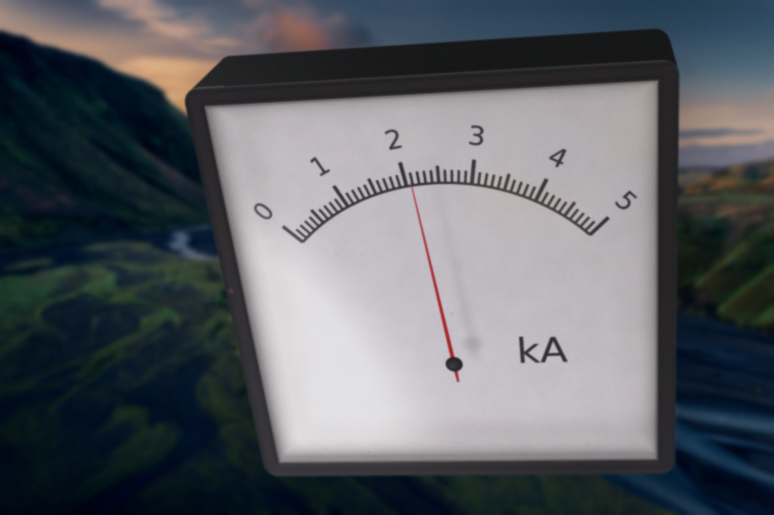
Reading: 2.1 kA
